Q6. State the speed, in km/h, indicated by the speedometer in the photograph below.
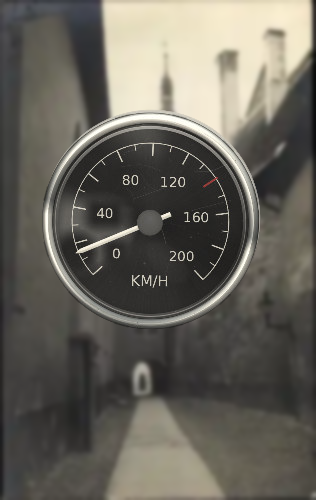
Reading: 15 km/h
